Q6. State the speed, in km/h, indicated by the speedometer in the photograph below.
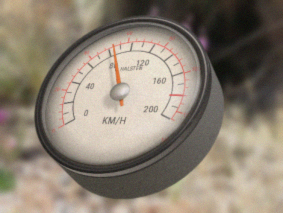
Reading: 85 km/h
